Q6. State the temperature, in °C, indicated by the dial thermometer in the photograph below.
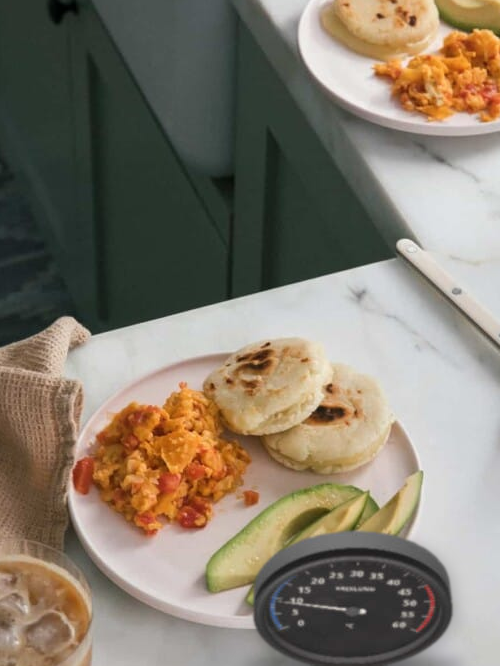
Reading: 10 °C
